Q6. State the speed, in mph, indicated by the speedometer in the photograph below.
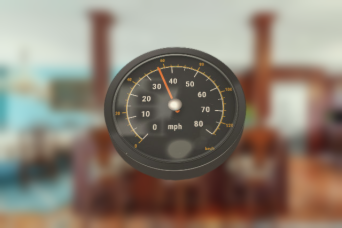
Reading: 35 mph
